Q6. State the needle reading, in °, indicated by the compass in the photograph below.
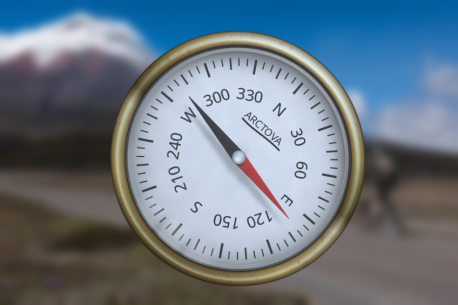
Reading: 100 °
